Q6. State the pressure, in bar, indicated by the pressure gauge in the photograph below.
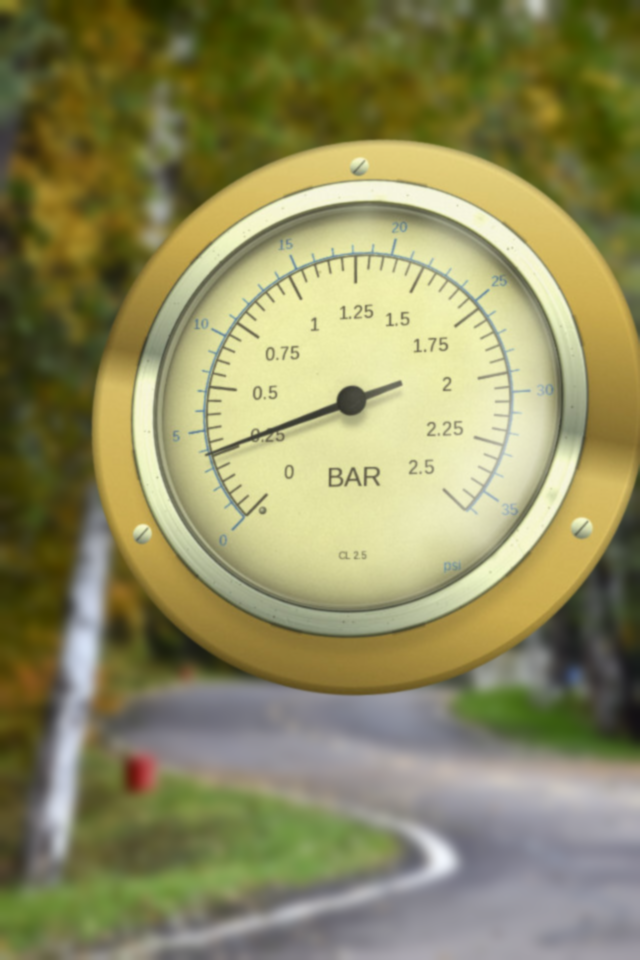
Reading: 0.25 bar
